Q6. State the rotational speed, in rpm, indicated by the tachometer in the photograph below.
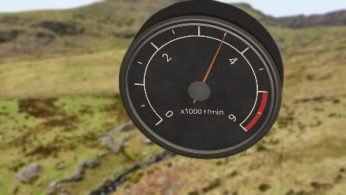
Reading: 3500 rpm
